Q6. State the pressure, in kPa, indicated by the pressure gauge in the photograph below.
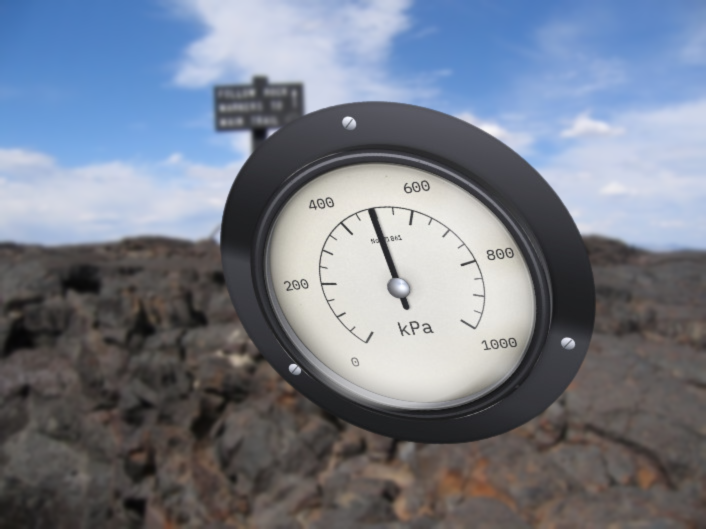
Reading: 500 kPa
